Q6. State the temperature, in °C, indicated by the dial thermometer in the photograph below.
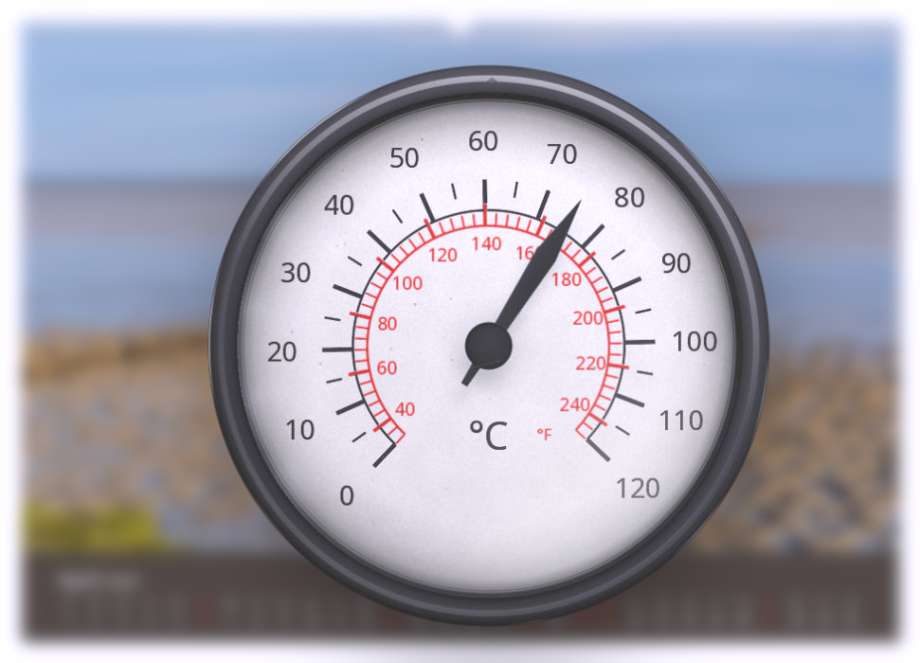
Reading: 75 °C
